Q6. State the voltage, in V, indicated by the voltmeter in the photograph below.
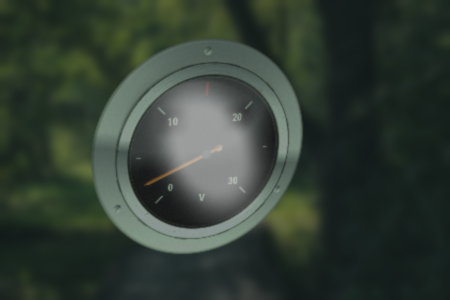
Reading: 2.5 V
